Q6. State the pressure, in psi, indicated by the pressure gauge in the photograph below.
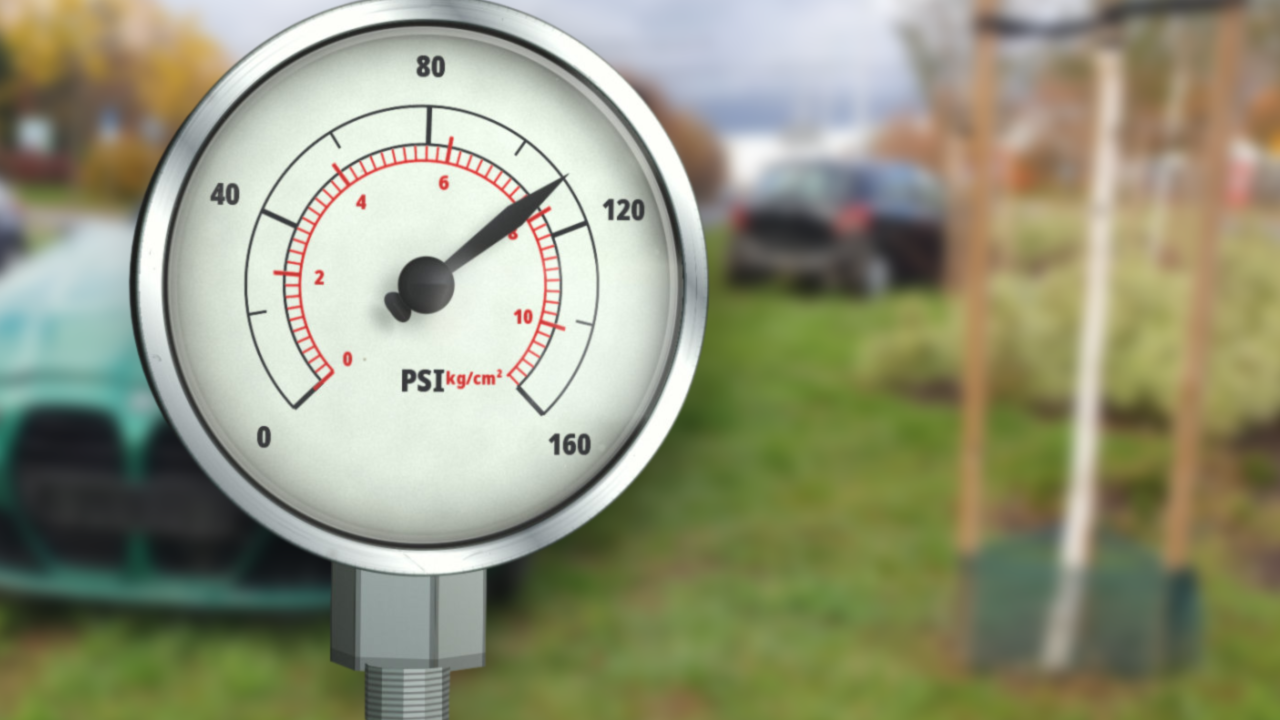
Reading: 110 psi
